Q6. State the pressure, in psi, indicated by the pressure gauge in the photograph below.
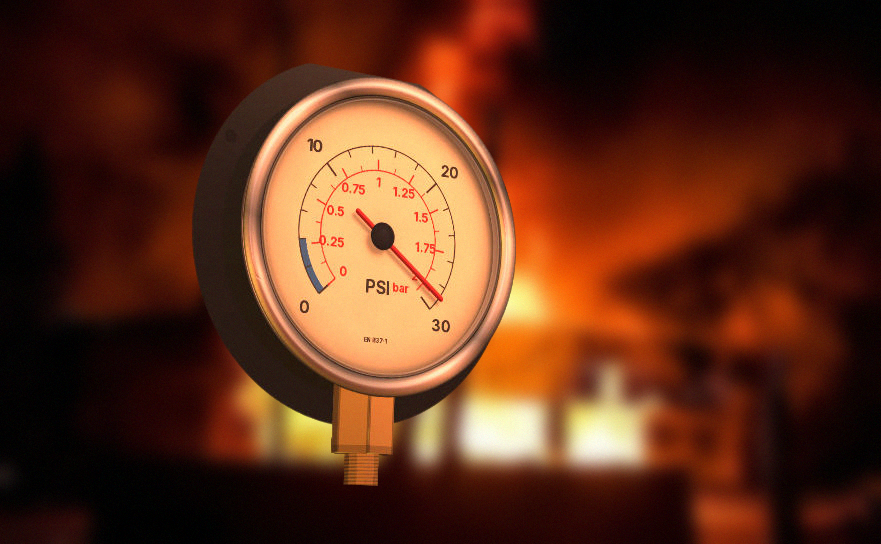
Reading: 29 psi
